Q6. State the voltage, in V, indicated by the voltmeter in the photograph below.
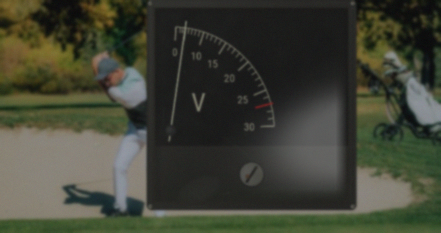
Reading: 5 V
